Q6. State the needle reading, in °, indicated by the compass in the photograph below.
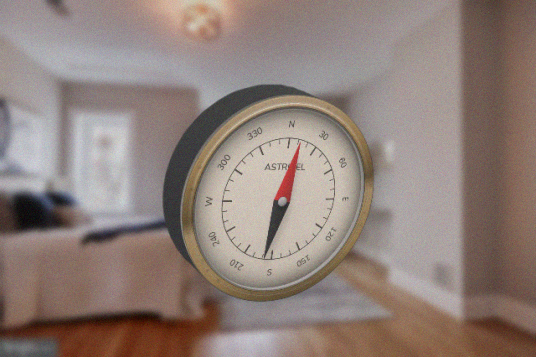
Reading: 10 °
